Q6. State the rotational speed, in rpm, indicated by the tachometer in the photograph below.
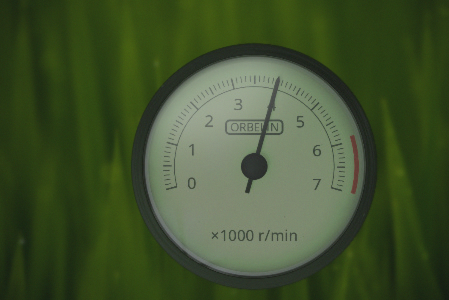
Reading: 4000 rpm
